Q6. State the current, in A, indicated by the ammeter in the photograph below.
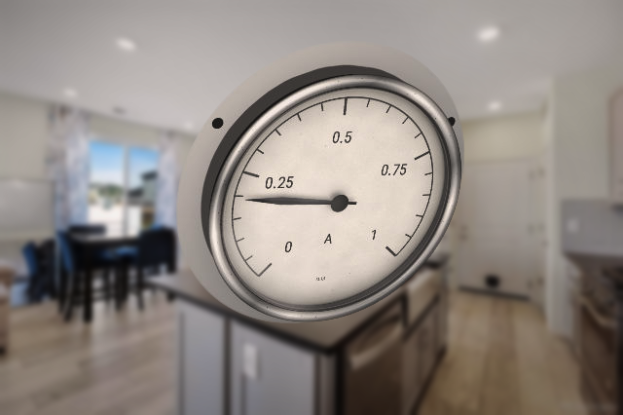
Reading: 0.2 A
